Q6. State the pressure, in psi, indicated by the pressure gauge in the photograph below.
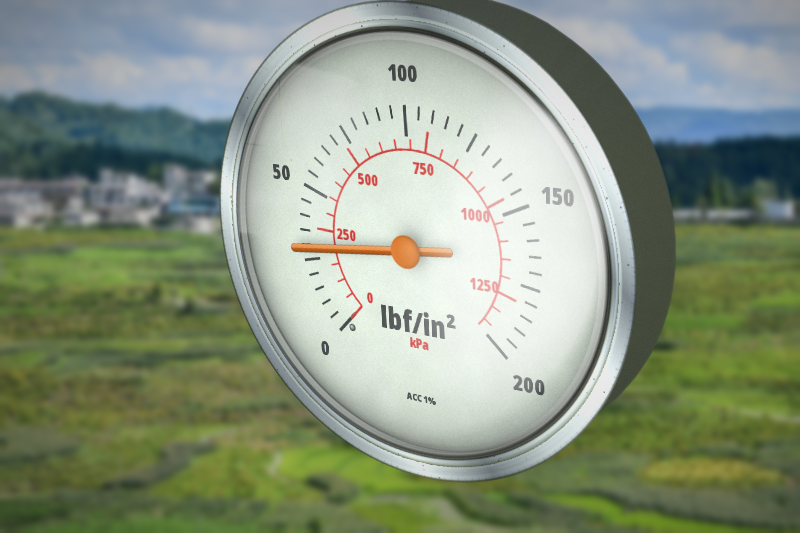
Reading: 30 psi
